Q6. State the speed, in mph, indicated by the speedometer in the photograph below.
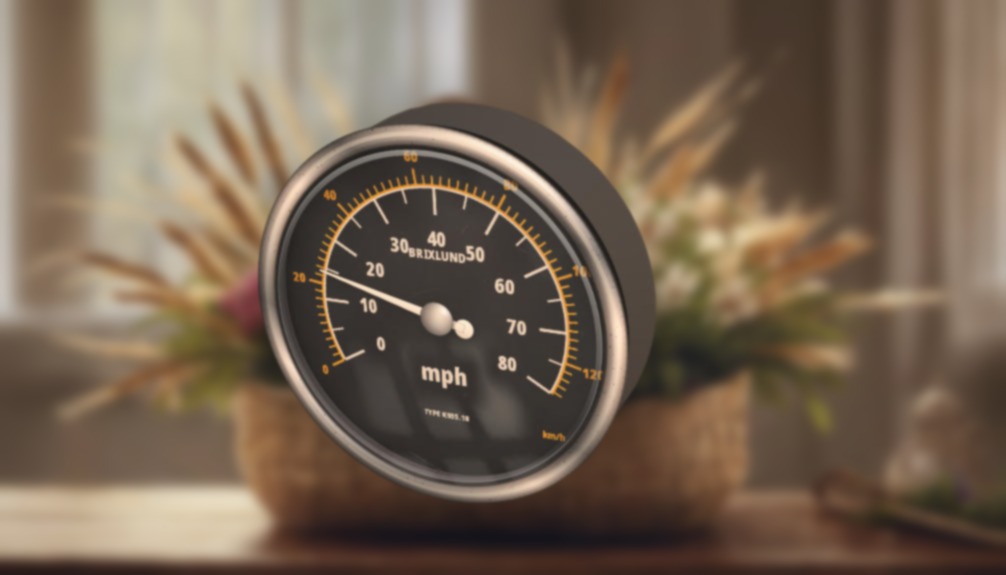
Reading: 15 mph
